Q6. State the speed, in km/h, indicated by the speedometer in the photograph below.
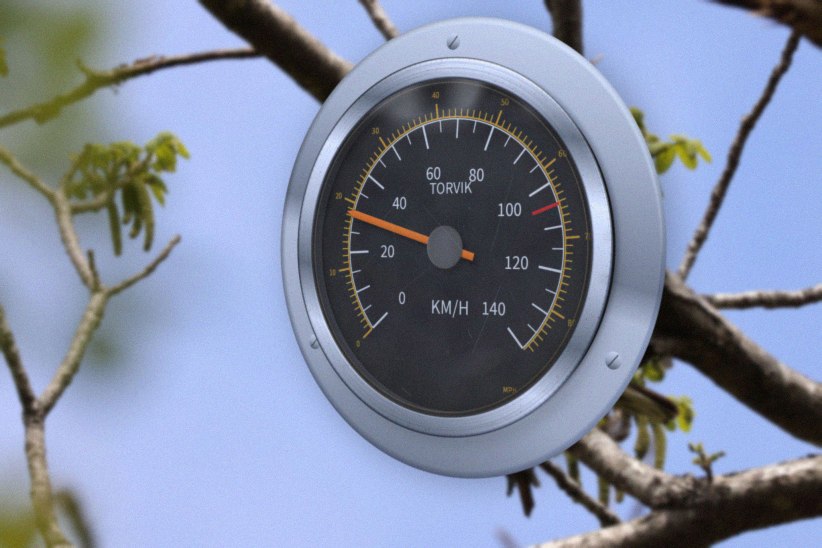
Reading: 30 km/h
